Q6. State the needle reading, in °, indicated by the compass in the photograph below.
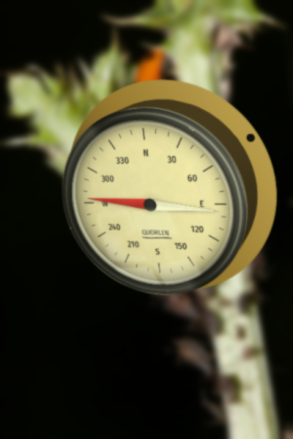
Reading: 275 °
